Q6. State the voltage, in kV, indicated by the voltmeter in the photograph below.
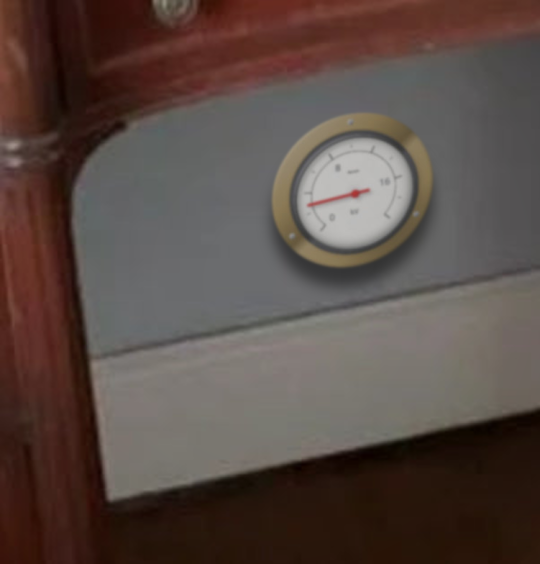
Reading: 3 kV
